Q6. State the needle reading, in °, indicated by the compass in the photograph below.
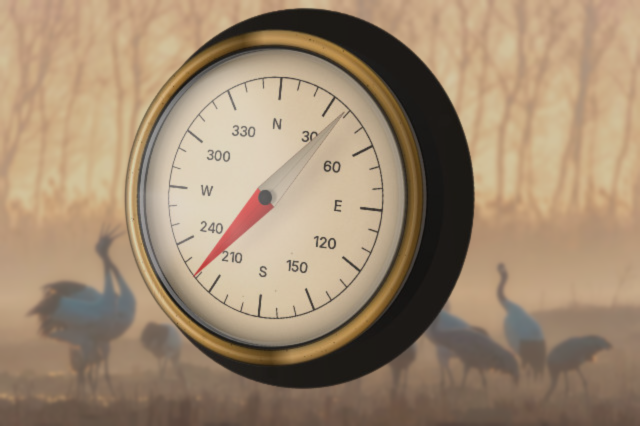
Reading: 220 °
